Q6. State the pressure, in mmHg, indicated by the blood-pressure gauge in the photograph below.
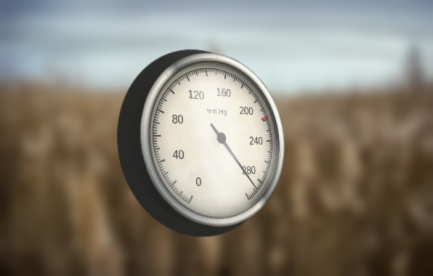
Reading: 290 mmHg
